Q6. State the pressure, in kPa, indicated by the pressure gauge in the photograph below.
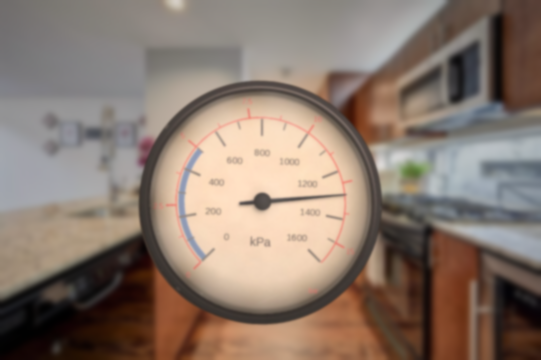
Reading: 1300 kPa
